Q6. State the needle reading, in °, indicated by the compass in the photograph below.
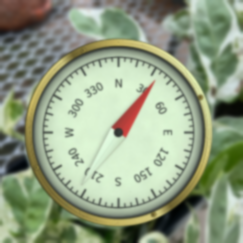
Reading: 35 °
